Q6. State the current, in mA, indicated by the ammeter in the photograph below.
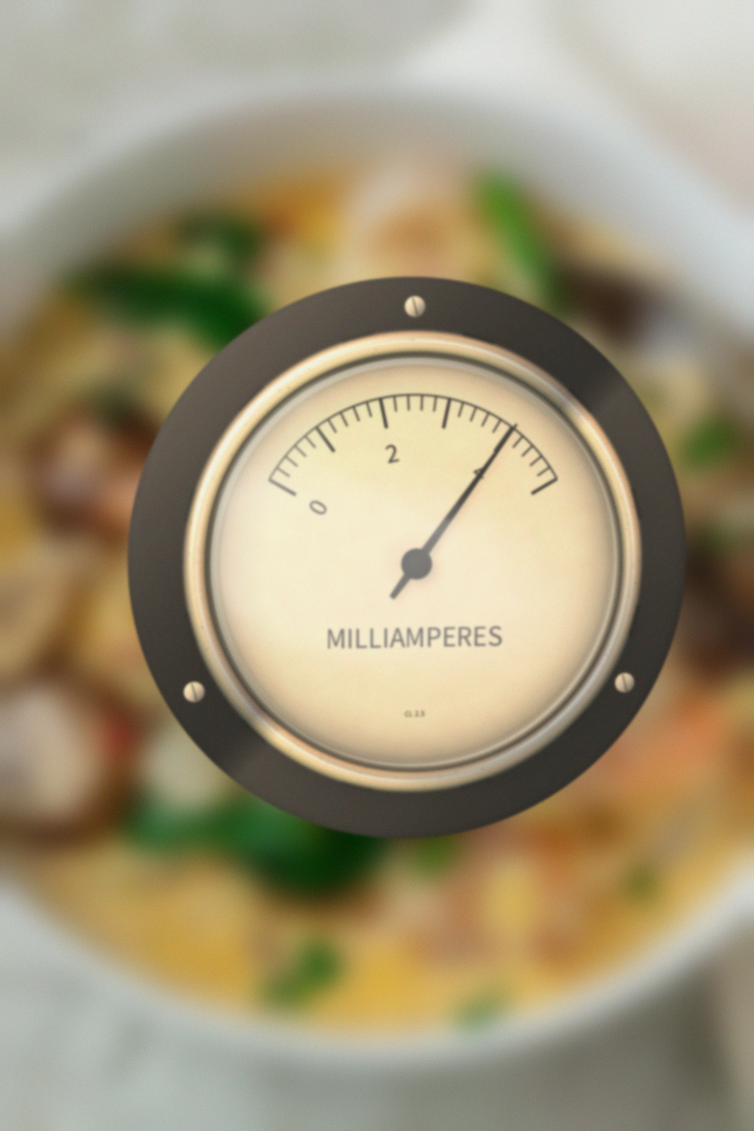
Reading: 4 mA
